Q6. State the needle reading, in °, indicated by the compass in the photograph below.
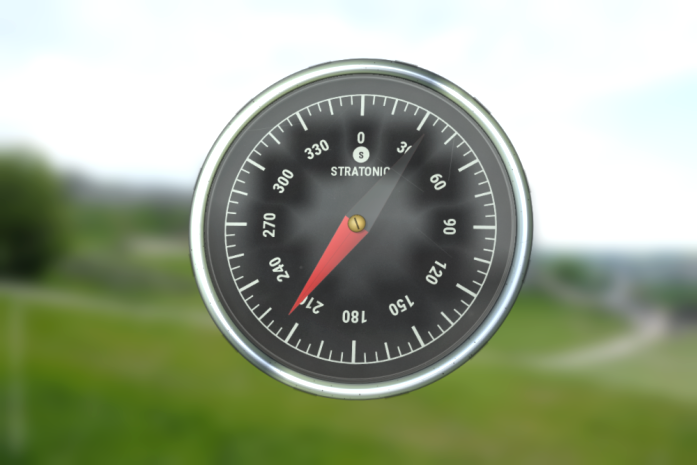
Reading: 215 °
